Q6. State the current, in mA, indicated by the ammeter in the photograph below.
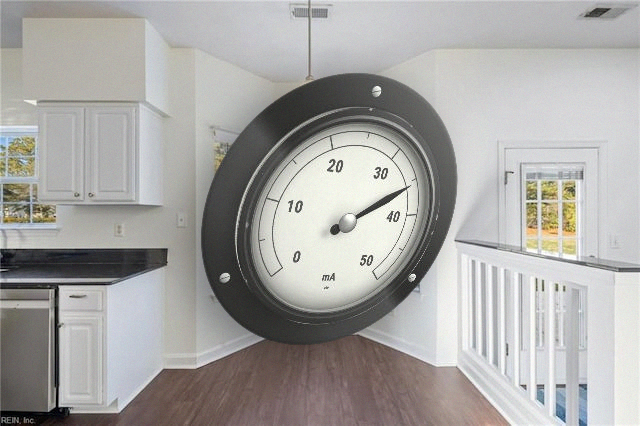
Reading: 35 mA
